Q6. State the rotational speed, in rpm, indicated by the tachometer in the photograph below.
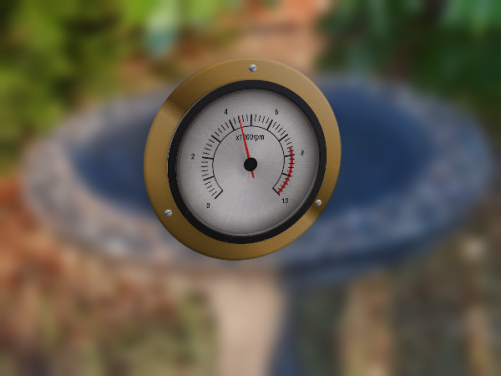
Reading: 4400 rpm
